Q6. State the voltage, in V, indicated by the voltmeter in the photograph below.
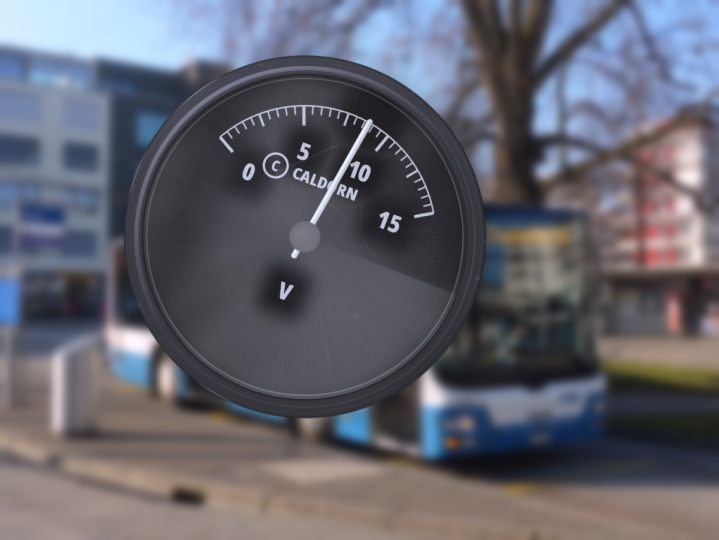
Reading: 8.75 V
